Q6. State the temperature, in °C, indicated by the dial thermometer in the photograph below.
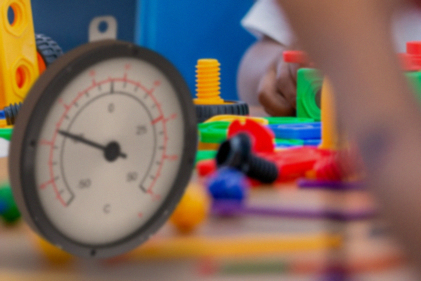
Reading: -25 °C
